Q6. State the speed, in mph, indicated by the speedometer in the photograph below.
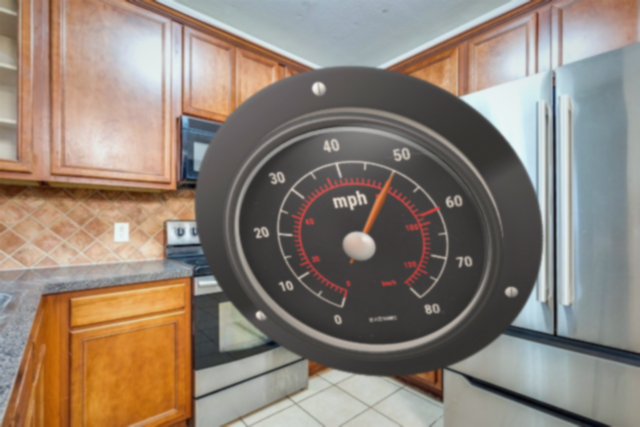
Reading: 50 mph
